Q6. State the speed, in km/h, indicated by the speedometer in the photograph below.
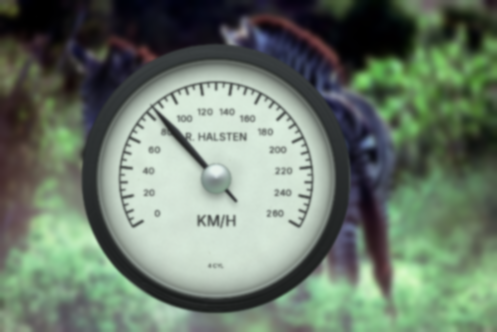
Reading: 85 km/h
